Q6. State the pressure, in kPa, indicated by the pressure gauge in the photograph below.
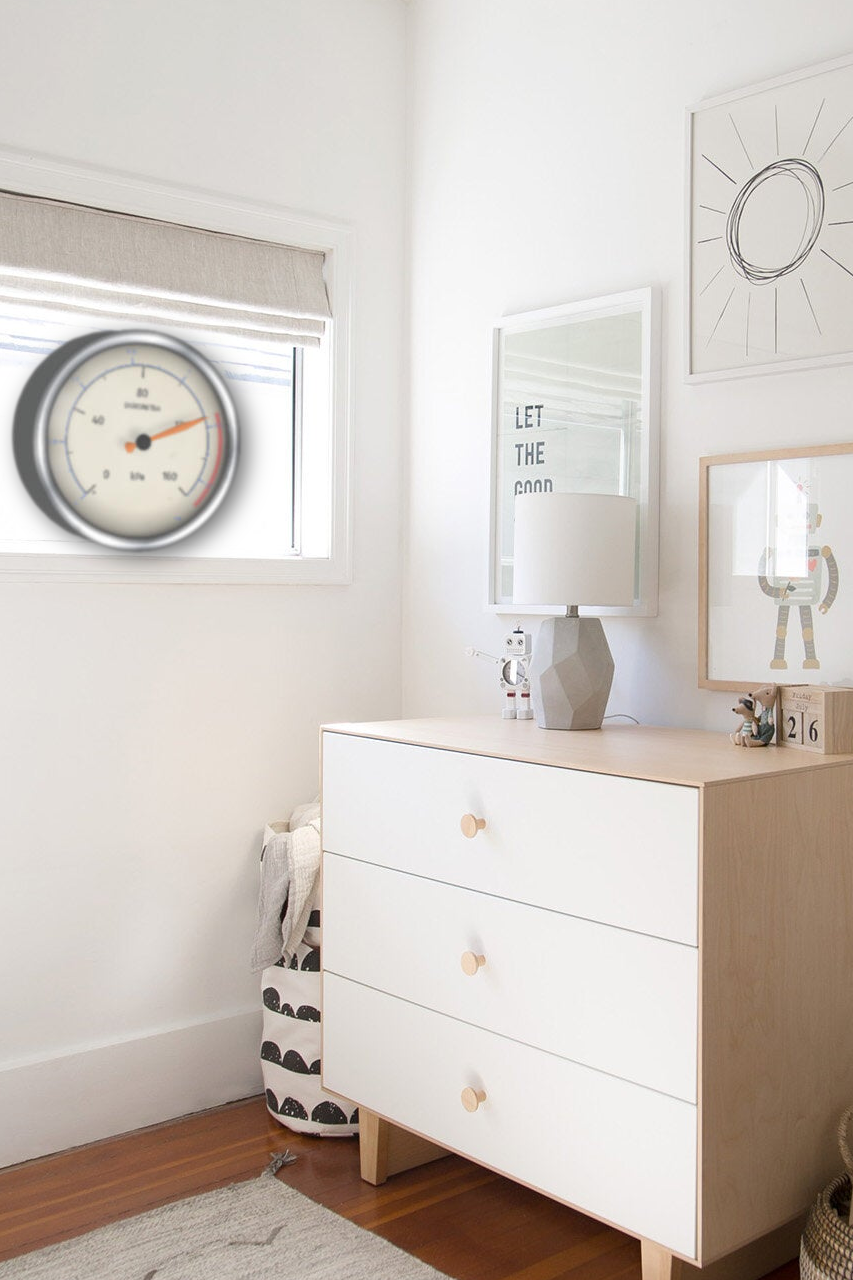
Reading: 120 kPa
